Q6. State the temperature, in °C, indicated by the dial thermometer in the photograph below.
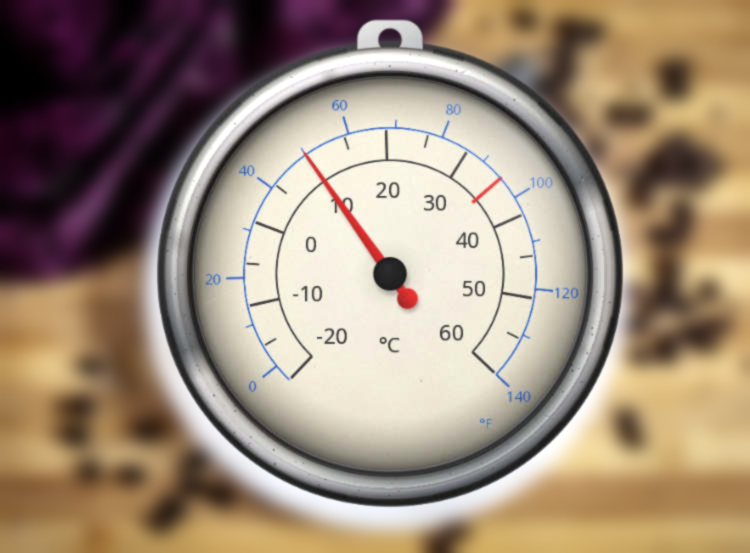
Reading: 10 °C
